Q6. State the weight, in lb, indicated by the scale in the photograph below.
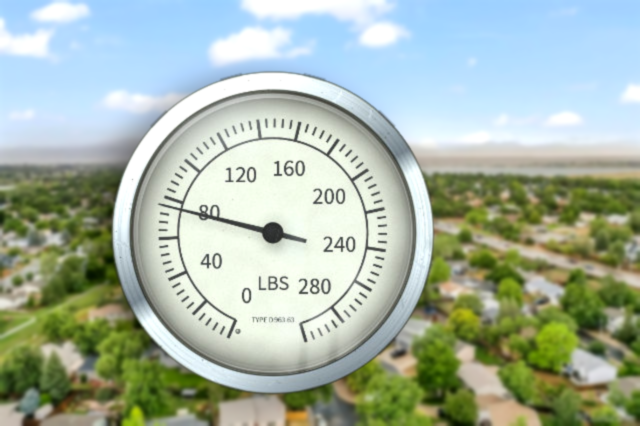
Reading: 76 lb
